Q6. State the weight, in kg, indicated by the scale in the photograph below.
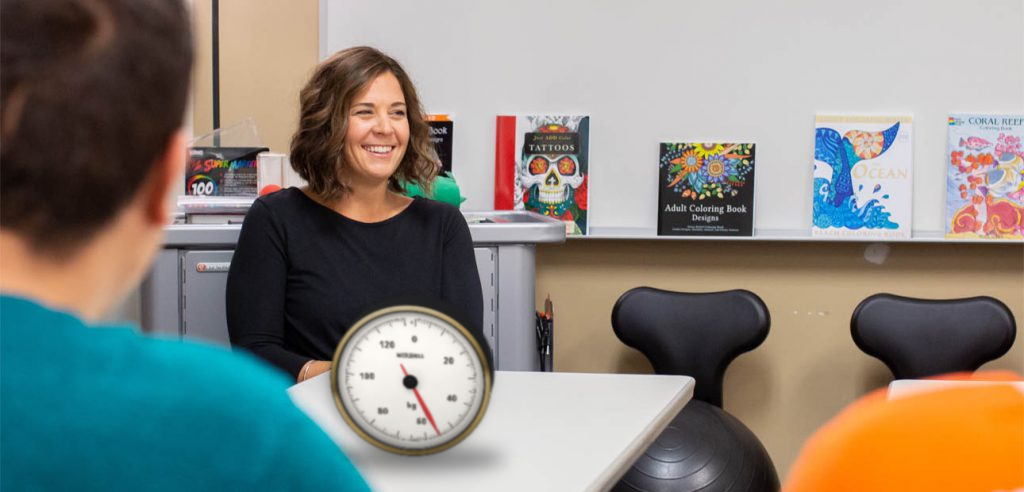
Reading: 55 kg
